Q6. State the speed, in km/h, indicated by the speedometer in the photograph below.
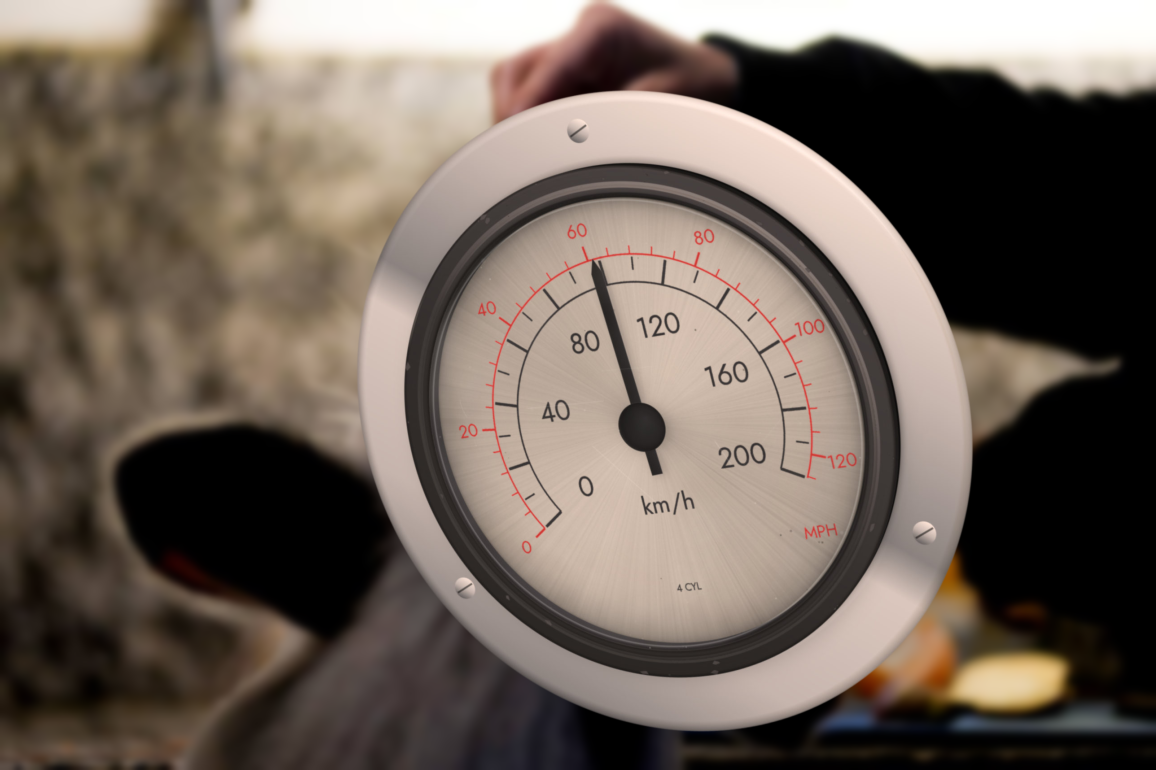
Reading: 100 km/h
